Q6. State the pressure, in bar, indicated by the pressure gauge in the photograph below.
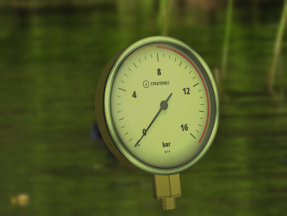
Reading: 0 bar
